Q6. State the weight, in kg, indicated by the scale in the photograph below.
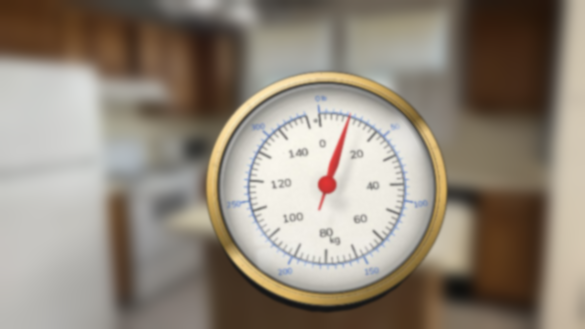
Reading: 10 kg
